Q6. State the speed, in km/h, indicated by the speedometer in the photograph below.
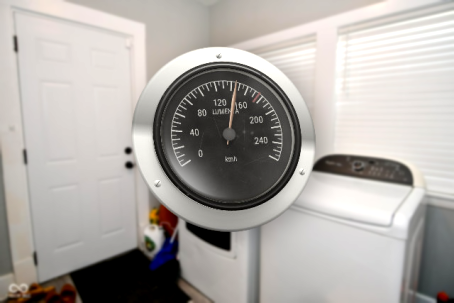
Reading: 145 km/h
